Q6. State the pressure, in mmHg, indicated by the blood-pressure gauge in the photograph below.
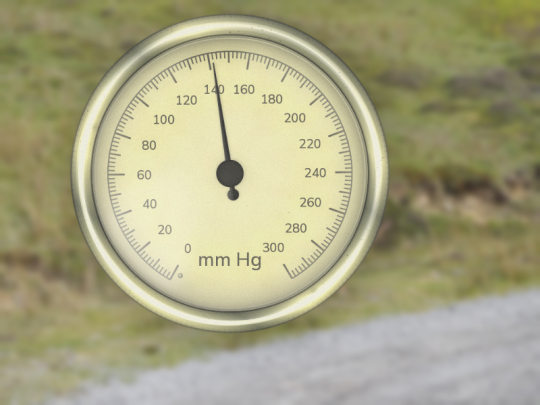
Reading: 142 mmHg
